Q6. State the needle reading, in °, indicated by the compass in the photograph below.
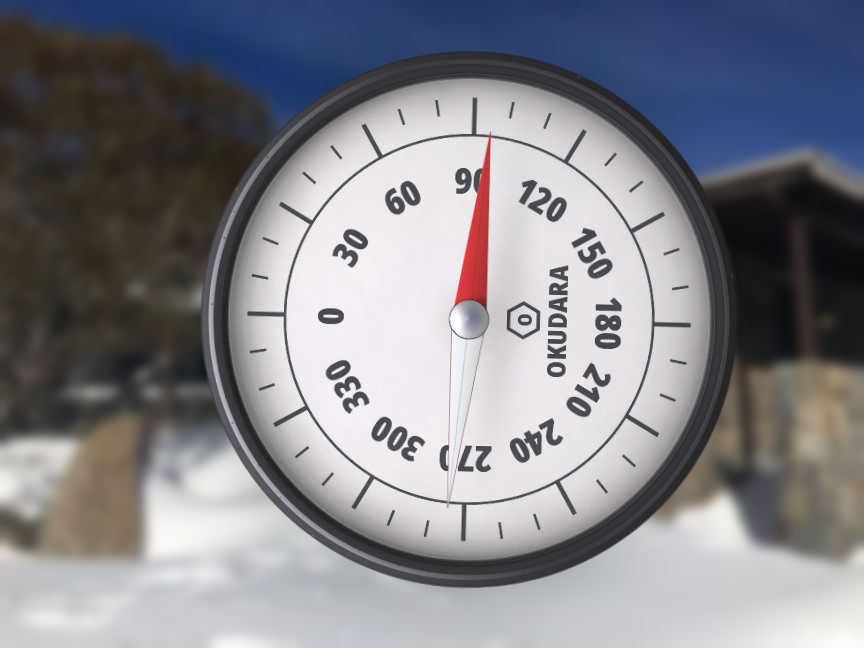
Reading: 95 °
